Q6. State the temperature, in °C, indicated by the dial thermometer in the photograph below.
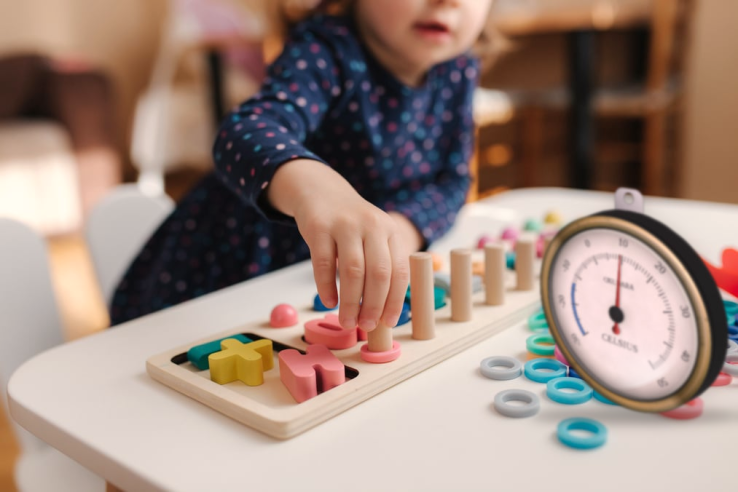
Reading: 10 °C
